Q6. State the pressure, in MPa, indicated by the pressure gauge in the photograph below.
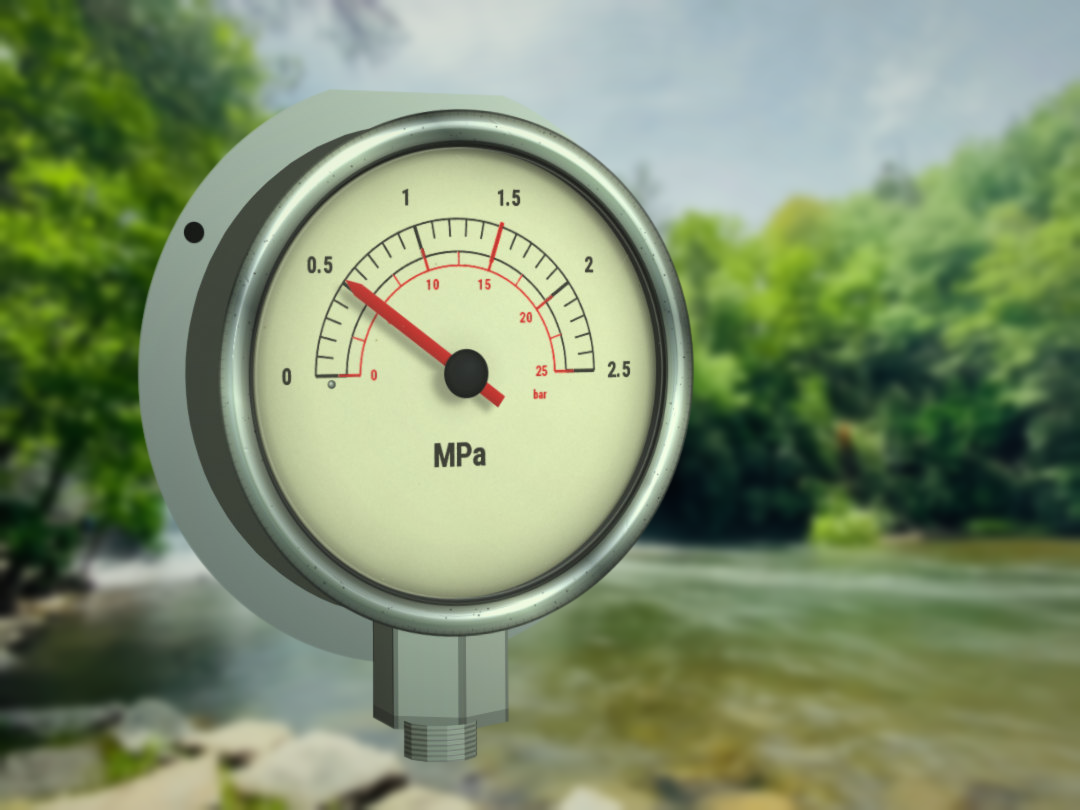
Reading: 0.5 MPa
